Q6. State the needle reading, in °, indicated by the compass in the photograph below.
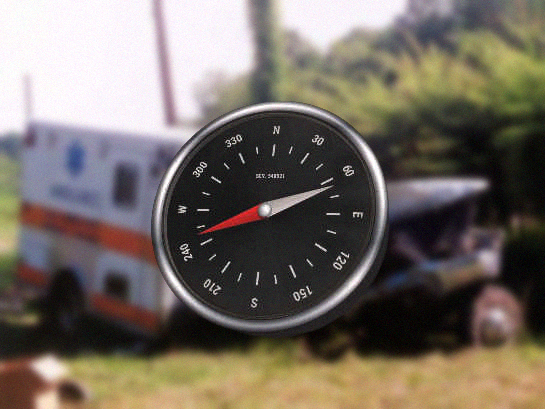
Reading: 247.5 °
